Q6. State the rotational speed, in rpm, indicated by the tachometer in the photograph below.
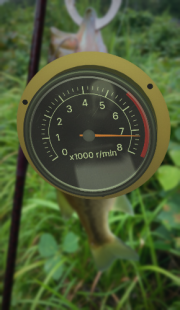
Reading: 7200 rpm
